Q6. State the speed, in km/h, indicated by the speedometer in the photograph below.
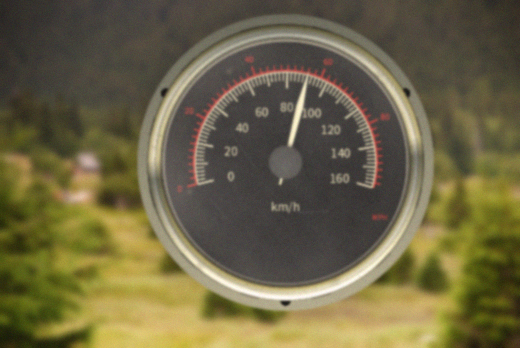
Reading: 90 km/h
